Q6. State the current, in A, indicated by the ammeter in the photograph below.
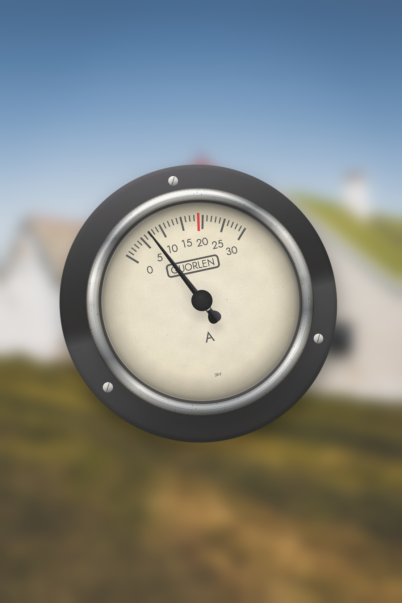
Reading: 7 A
